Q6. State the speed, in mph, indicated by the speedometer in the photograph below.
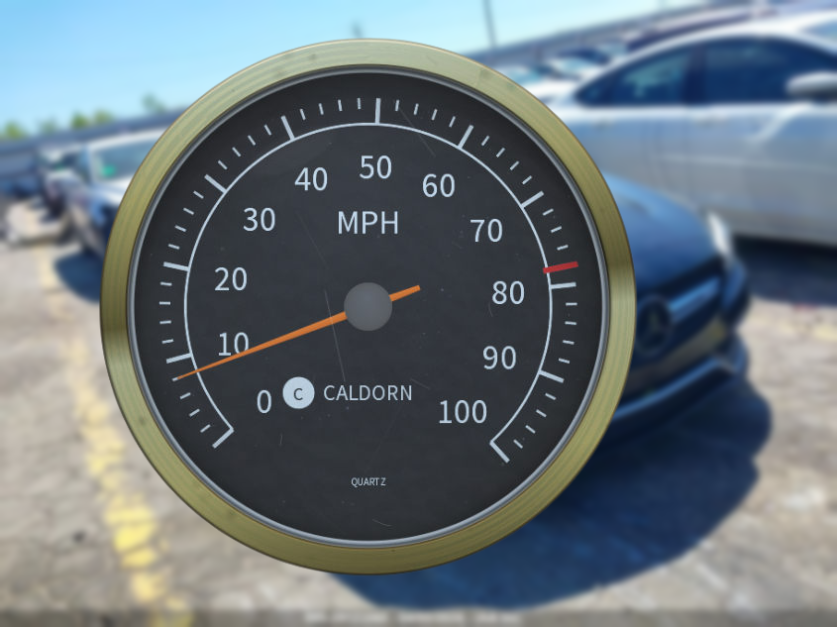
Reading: 8 mph
